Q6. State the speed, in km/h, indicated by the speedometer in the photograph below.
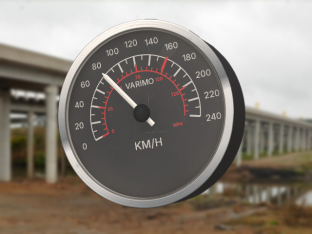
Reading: 80 km/h
